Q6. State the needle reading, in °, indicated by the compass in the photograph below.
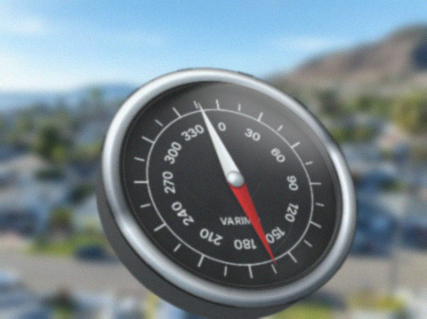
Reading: 165 °
